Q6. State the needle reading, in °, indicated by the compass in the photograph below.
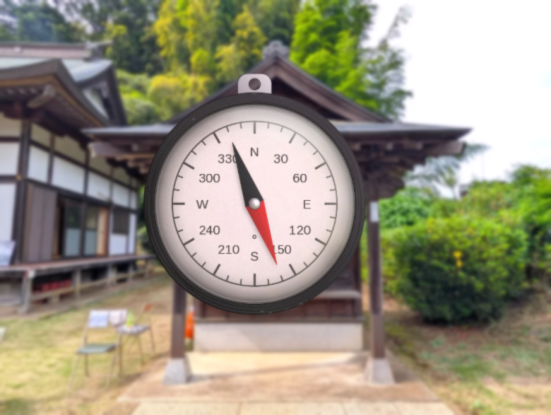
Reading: 160 °
